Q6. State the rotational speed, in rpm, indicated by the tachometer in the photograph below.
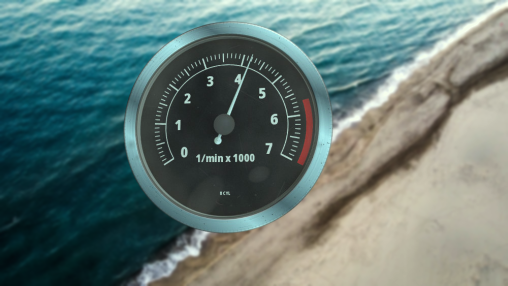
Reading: 4200 rpm
